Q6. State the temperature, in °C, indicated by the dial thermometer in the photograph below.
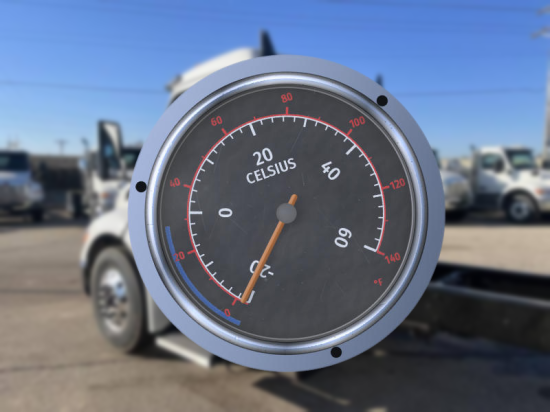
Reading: -19 °C
